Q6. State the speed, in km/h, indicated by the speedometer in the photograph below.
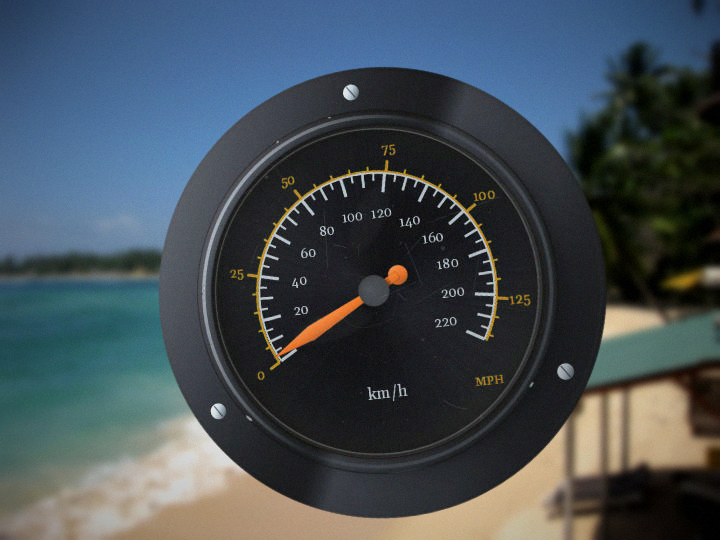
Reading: 2.5 km/h
